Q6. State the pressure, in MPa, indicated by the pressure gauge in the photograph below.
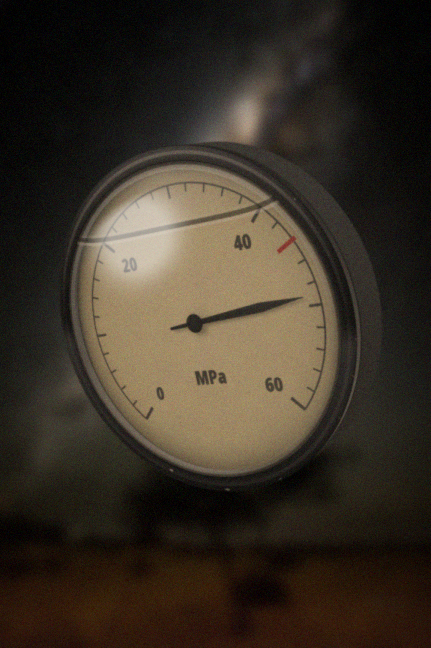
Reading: 49 MPa
